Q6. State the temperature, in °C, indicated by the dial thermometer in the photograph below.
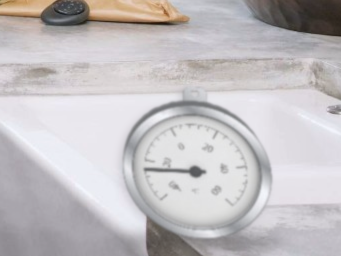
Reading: -24 °C
